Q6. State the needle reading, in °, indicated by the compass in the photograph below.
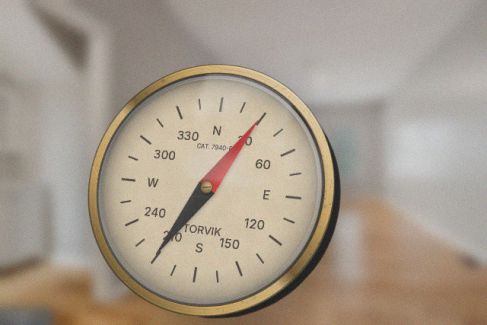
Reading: 30 °
